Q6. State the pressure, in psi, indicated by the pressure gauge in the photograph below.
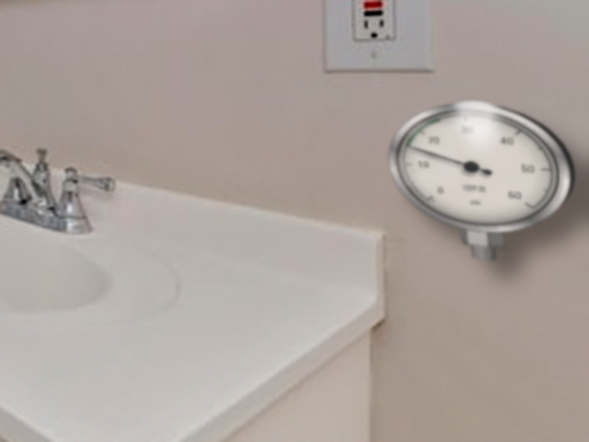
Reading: 15 psi
